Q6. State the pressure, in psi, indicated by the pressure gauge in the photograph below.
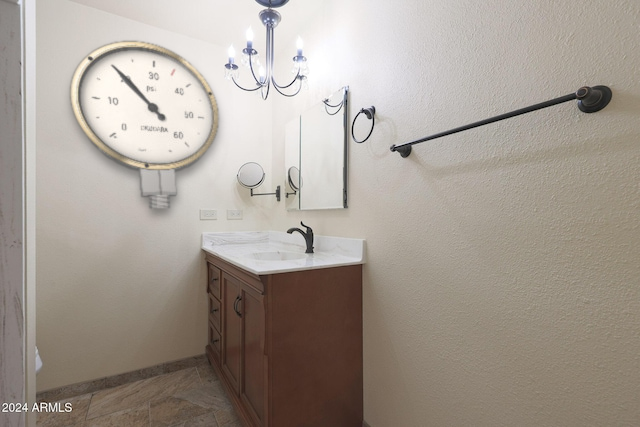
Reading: 20 psi
